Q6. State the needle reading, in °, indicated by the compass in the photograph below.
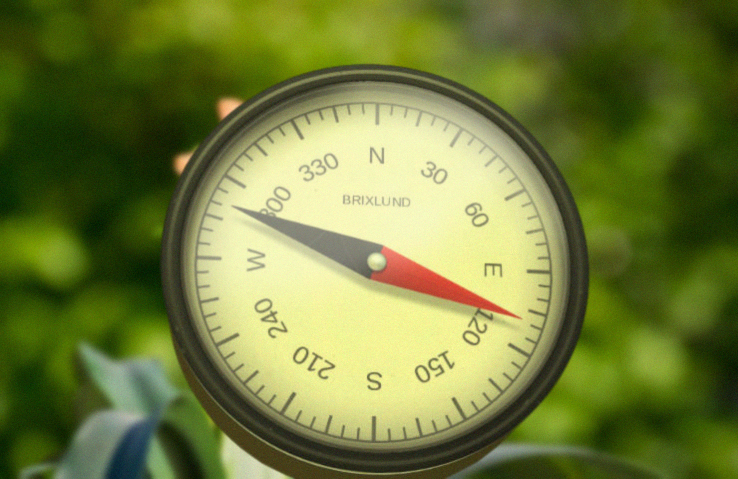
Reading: 110 °
